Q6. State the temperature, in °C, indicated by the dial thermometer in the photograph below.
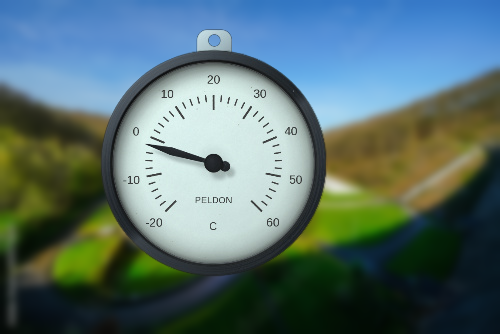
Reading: -2 °C
